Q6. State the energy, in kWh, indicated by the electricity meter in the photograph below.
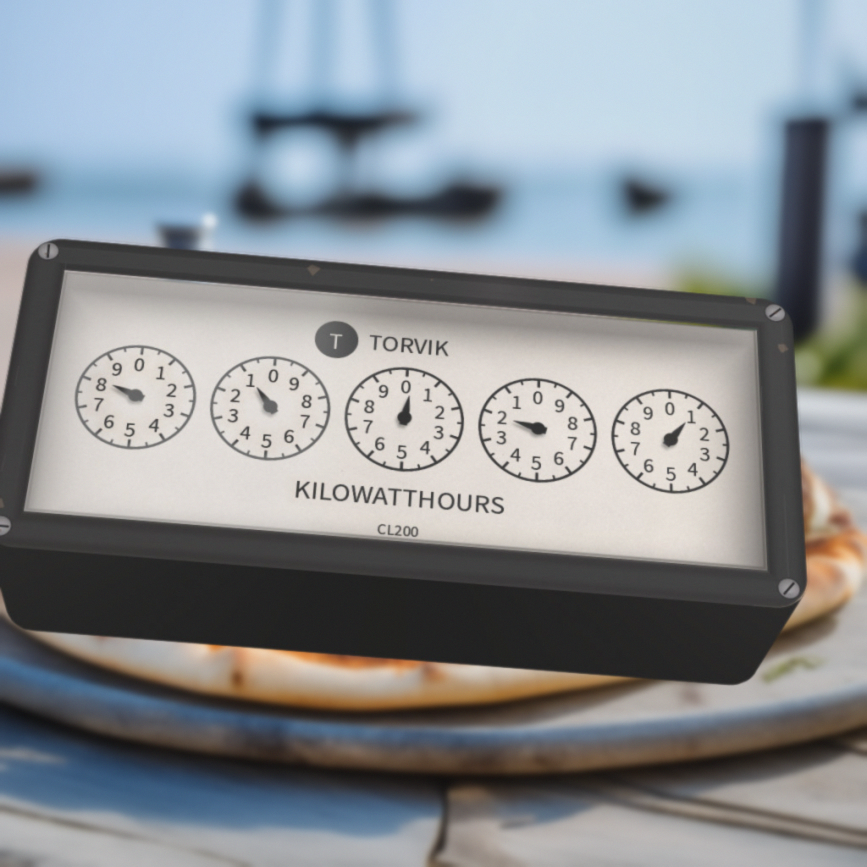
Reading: 81021 kWh
